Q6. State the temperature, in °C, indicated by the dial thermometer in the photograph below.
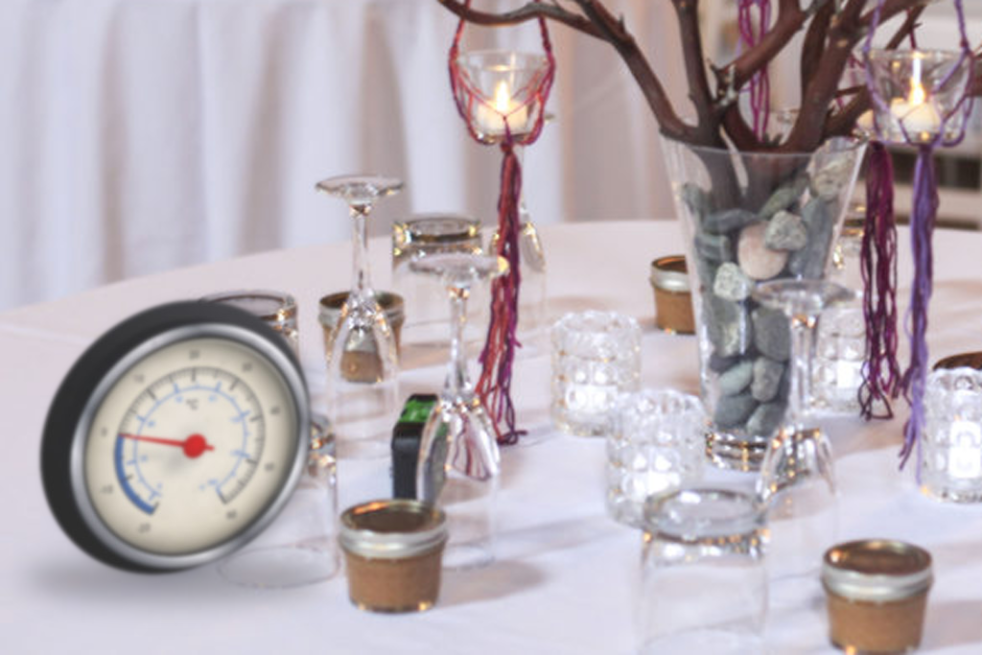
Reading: 0 °C
